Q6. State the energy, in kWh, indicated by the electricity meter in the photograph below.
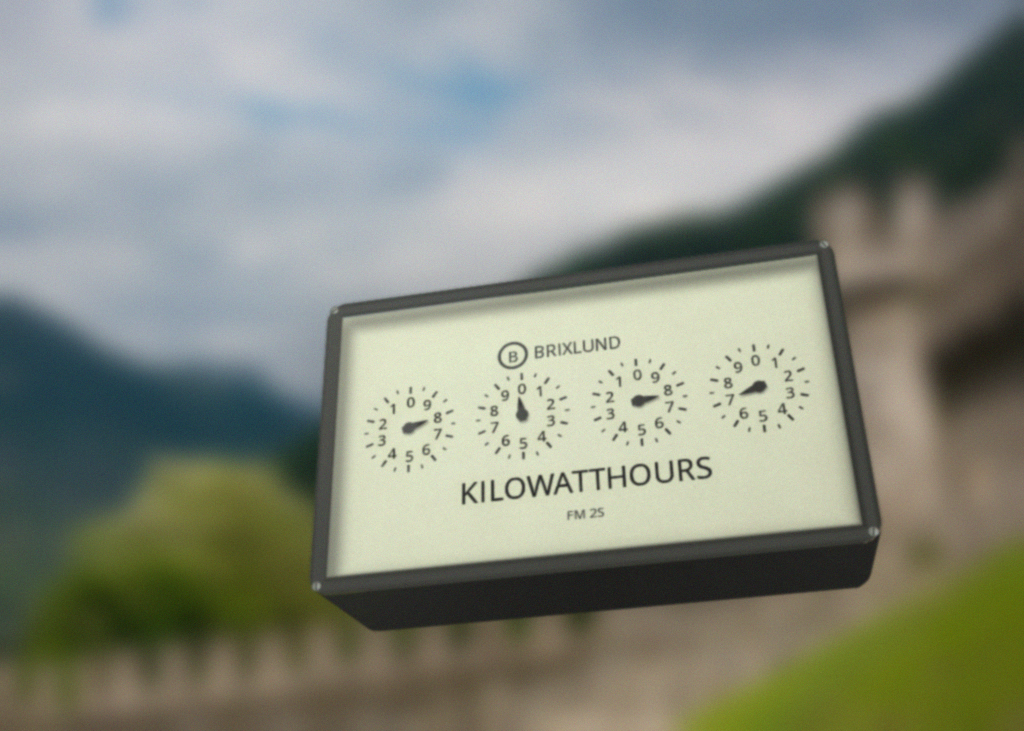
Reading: 7977 kWh
